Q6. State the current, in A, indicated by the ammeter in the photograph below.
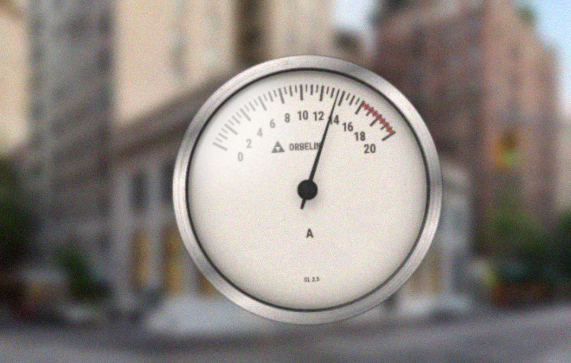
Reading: 13.5 A
